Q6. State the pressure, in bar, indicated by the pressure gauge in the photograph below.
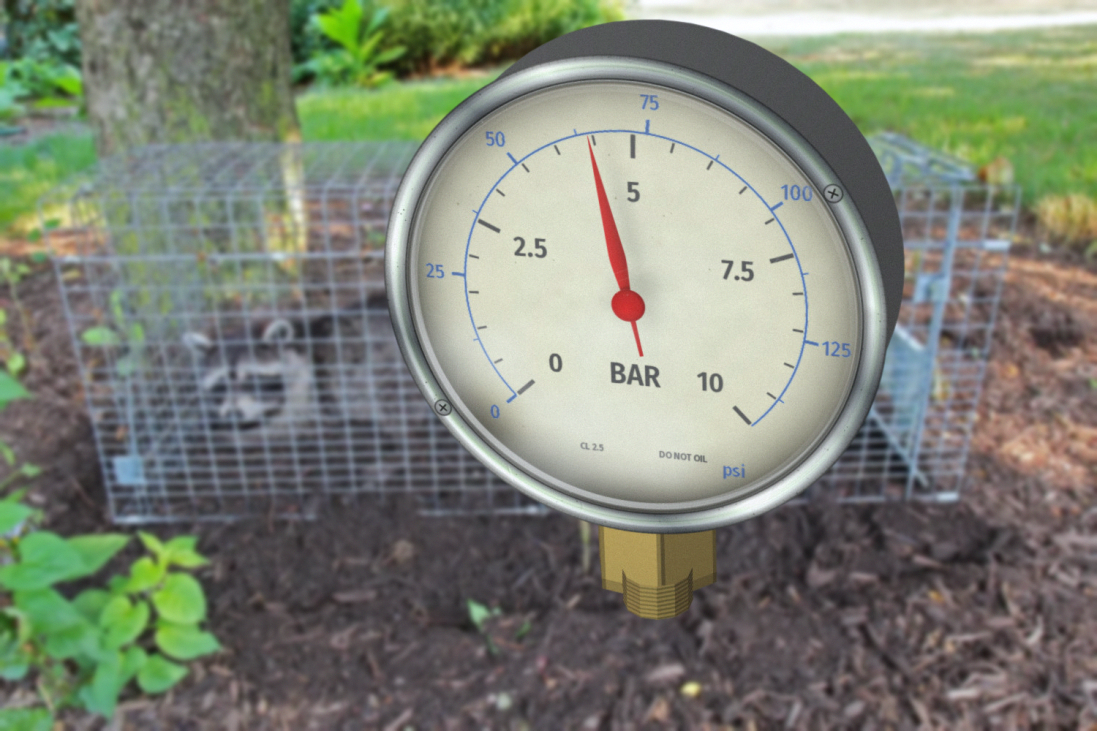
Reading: 4.5 bar
